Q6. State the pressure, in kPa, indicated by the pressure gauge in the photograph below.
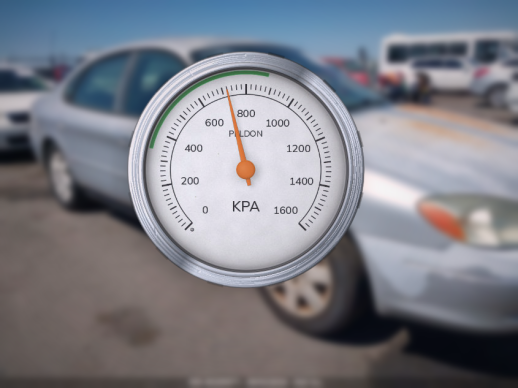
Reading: 720 kPa
